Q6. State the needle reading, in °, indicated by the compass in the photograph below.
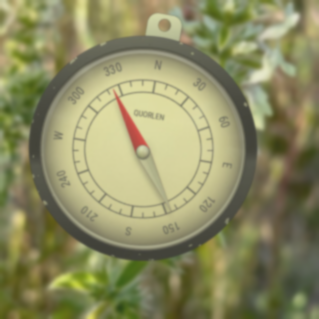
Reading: 325 °
